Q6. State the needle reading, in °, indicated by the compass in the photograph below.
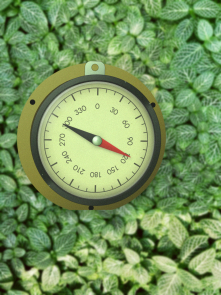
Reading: 115 °
